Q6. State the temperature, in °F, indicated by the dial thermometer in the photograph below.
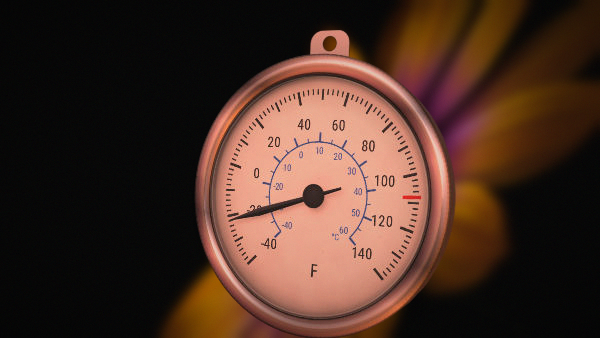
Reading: -22 °F
